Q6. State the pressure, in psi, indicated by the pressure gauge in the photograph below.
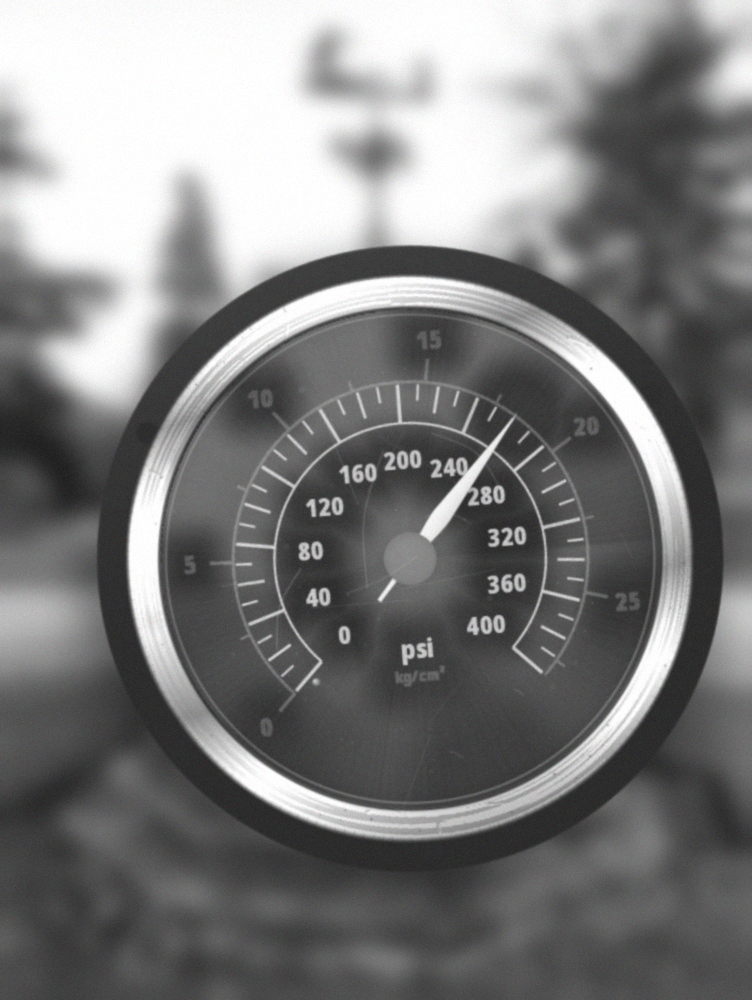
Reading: 260 psi
